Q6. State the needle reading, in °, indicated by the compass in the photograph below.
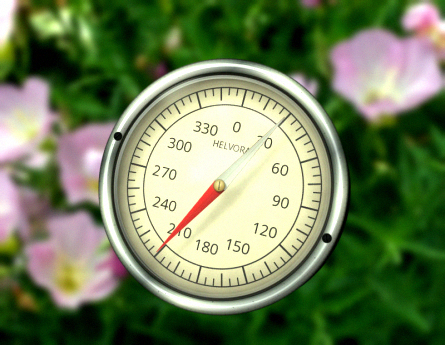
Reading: 210 °
